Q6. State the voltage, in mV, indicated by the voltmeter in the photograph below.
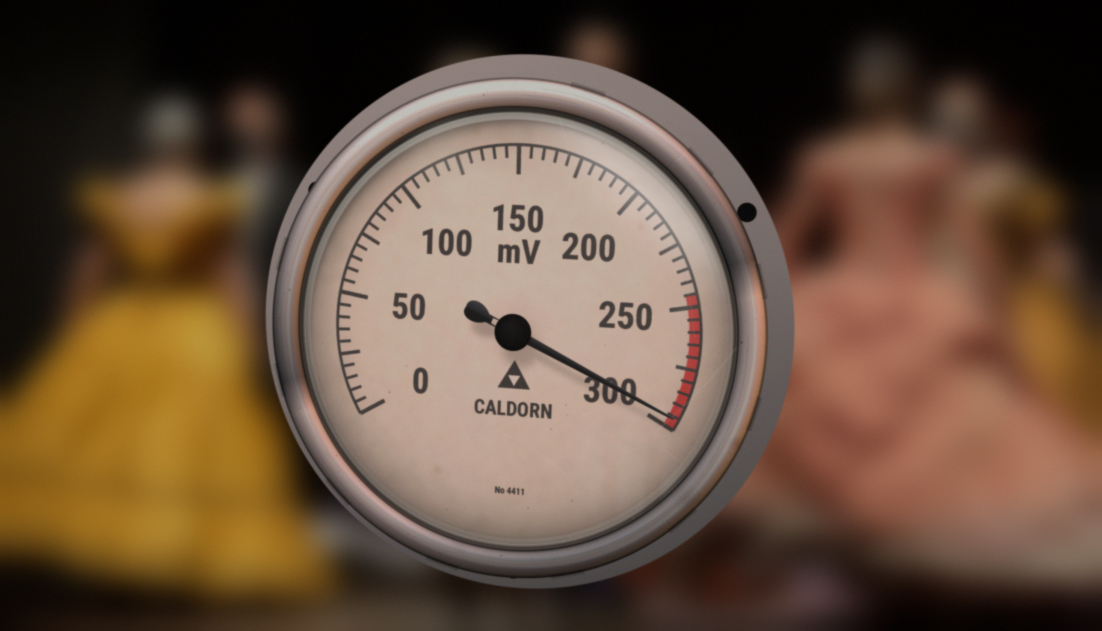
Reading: 295 mV
